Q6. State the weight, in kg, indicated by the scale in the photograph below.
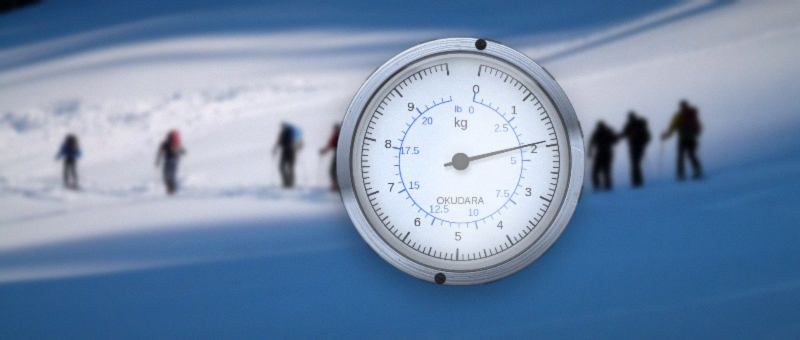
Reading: 1.9 kg
